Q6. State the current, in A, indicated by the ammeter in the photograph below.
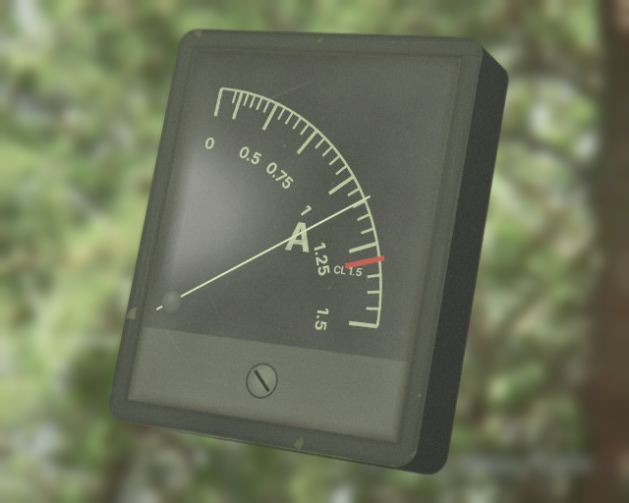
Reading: 1.1 A
